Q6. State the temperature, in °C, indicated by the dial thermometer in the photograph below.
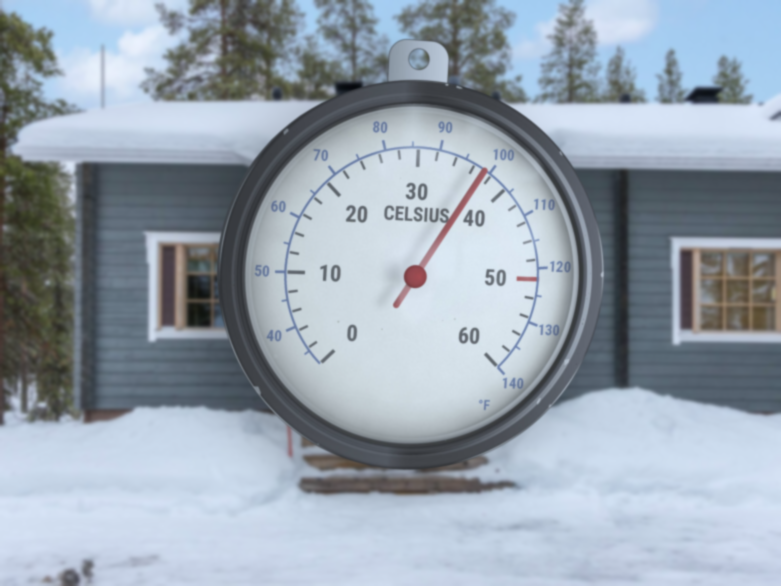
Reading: 37 °C
